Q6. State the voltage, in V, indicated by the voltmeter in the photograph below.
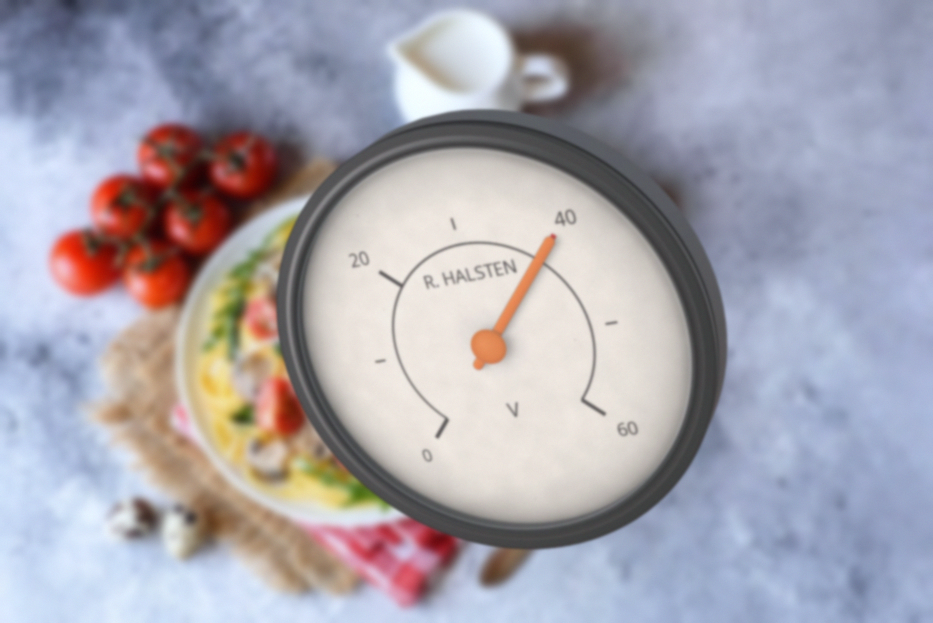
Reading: 40 V
